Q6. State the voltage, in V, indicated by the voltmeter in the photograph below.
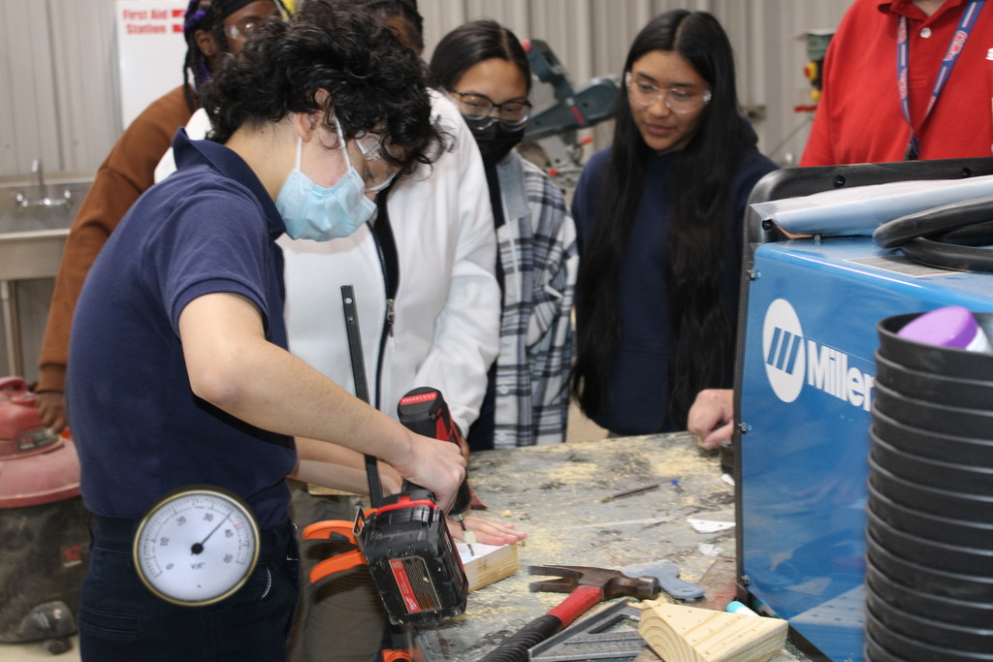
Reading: 35 V
